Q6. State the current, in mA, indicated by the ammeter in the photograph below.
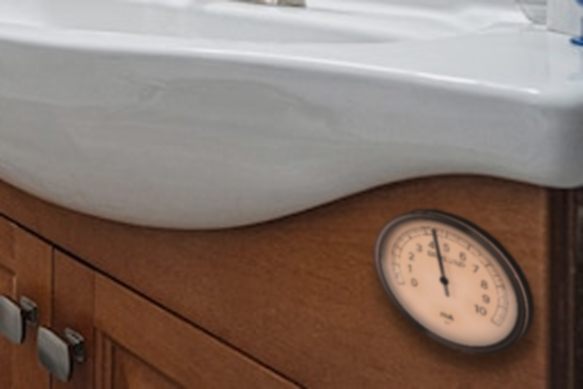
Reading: 4.5 mA
